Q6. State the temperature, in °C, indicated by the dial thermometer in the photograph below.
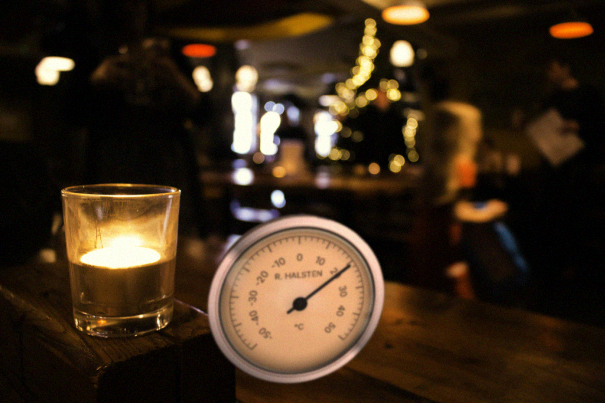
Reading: 20 °C
